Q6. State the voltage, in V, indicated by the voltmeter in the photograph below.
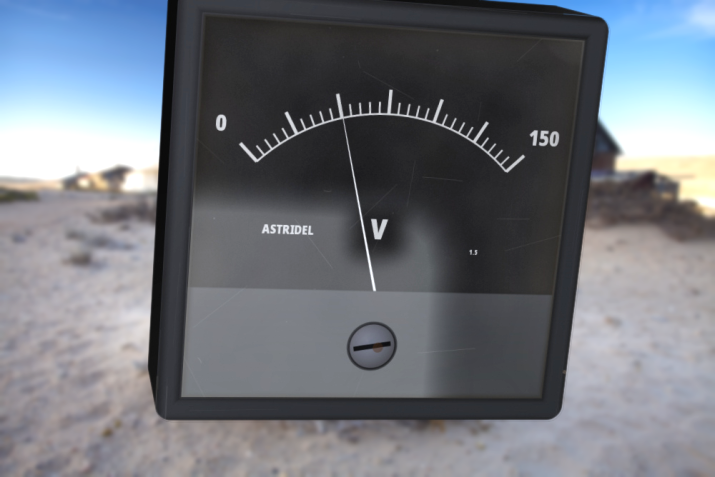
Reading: 50 V
